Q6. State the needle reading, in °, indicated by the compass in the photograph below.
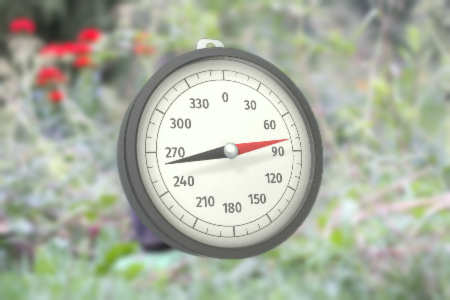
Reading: 80 °
